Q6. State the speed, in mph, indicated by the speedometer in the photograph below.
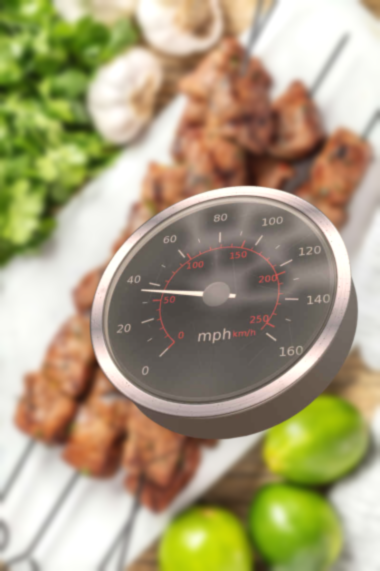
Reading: 35 mph
